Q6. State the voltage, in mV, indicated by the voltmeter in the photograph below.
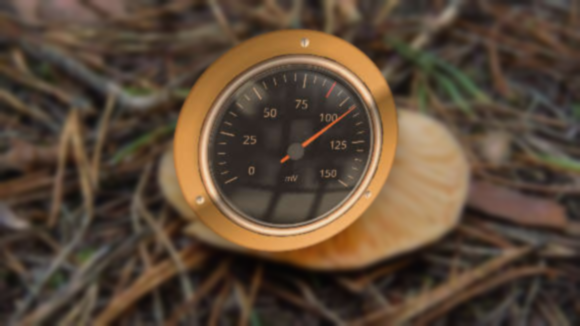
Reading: 105 mV
